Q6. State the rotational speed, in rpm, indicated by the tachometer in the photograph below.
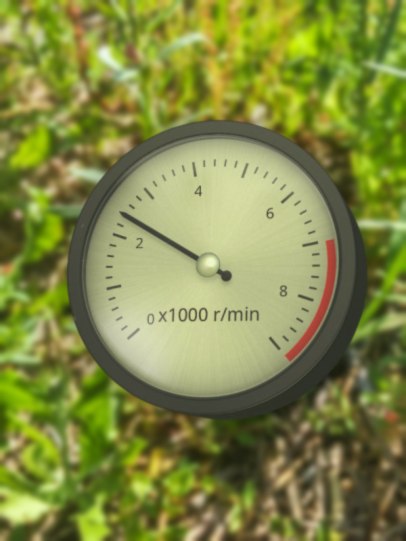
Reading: 2400 rpm
